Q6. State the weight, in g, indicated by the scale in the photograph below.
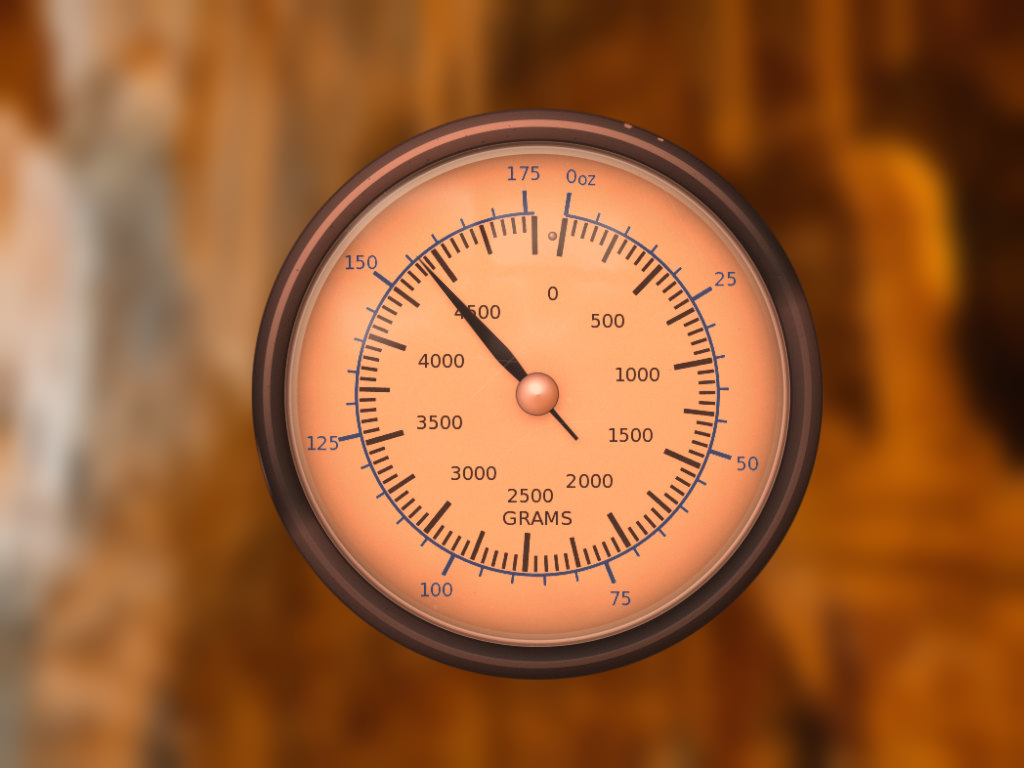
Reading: 4425 g
